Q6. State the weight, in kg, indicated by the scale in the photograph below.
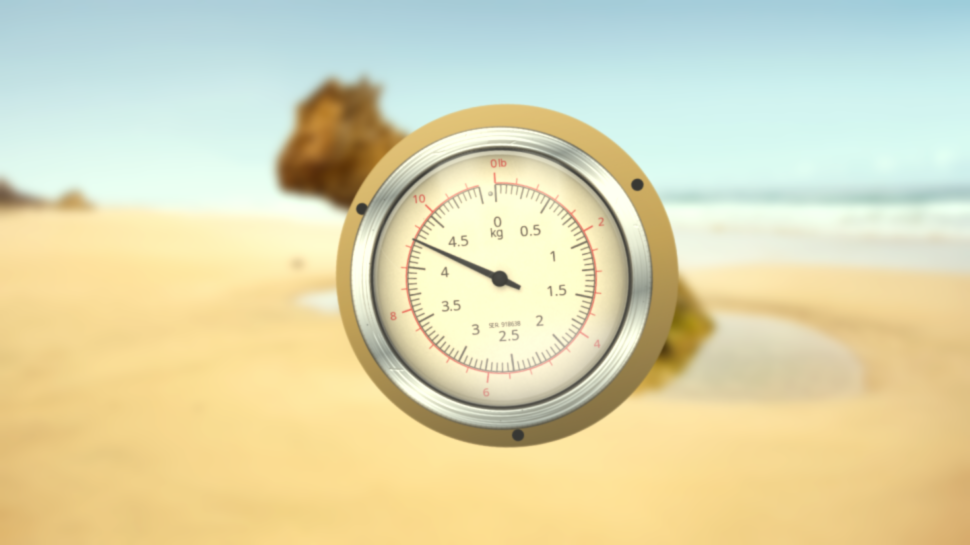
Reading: 4.25 kg
